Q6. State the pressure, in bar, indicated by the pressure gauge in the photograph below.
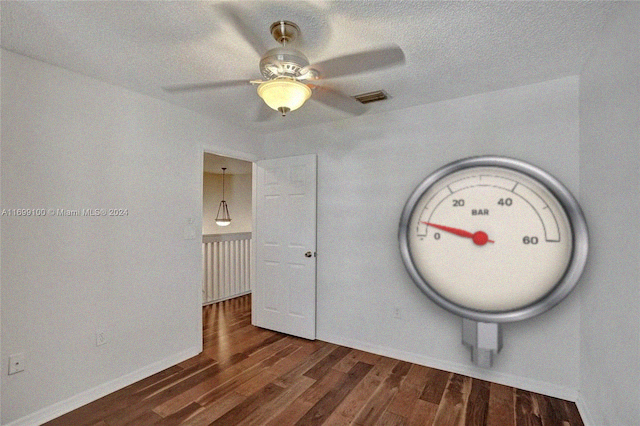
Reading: 5 bar
